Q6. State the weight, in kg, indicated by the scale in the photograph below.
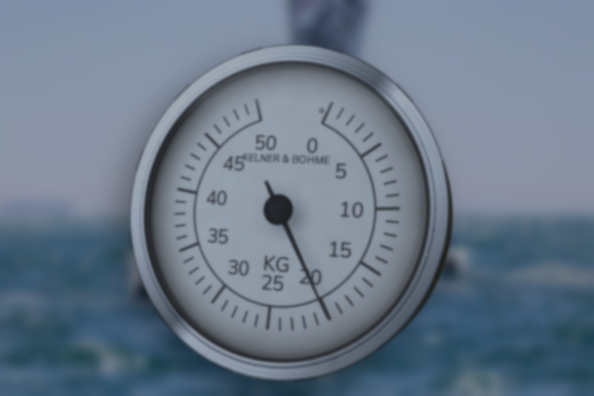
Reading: 20 kg
